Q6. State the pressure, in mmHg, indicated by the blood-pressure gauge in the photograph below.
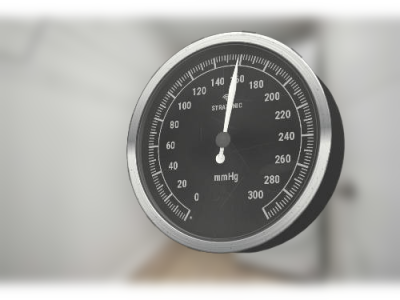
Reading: 160 mmHg
